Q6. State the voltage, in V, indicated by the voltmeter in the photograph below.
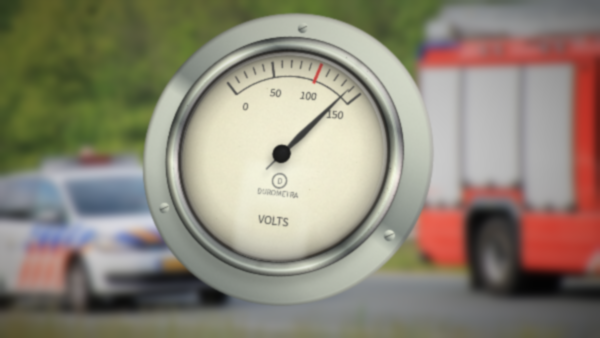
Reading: 140 V
